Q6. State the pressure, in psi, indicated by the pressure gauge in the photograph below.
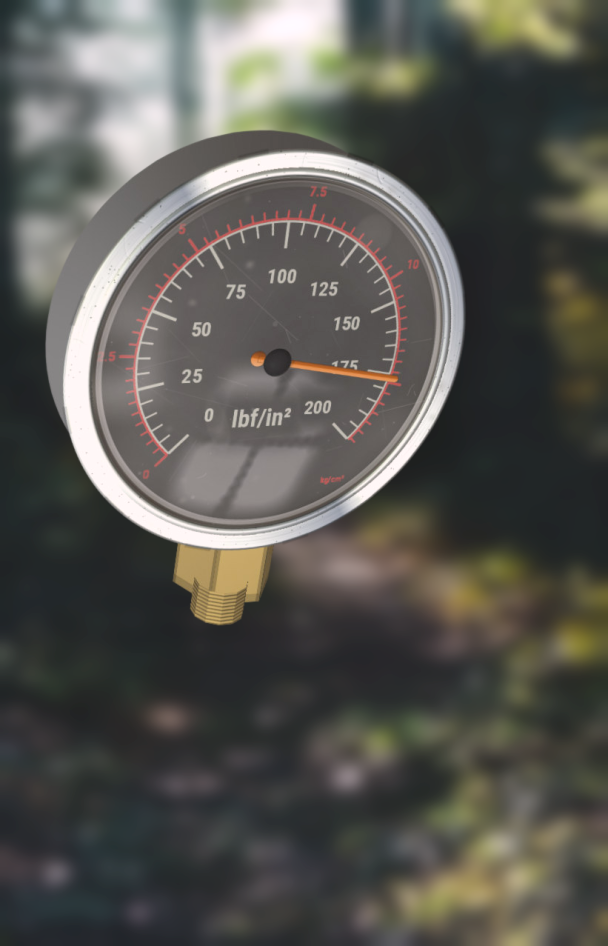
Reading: 175 psi
